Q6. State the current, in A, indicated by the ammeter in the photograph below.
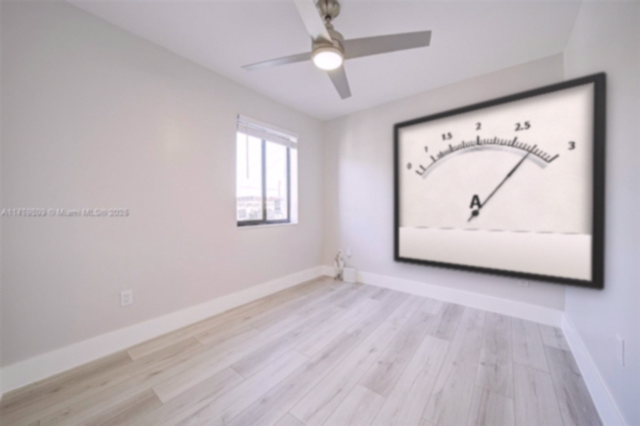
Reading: 2.75 A
